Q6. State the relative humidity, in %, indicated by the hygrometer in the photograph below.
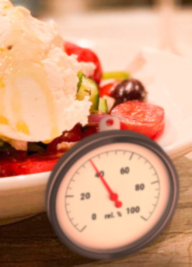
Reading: 40 %
